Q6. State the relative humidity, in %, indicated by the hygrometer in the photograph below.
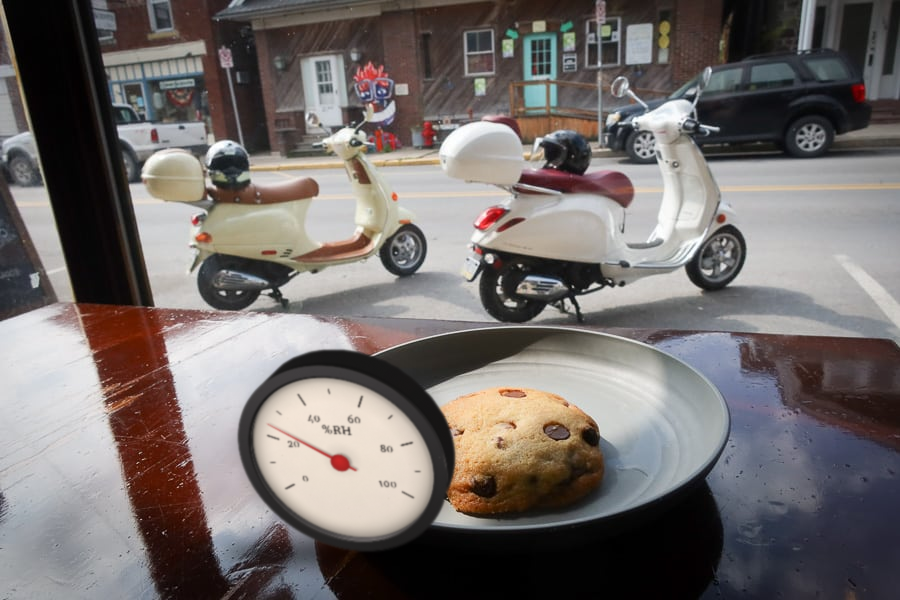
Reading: 25 %
